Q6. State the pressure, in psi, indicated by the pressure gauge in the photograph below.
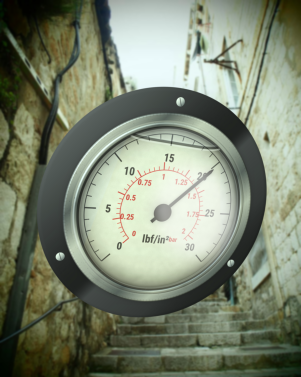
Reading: 20 psi
